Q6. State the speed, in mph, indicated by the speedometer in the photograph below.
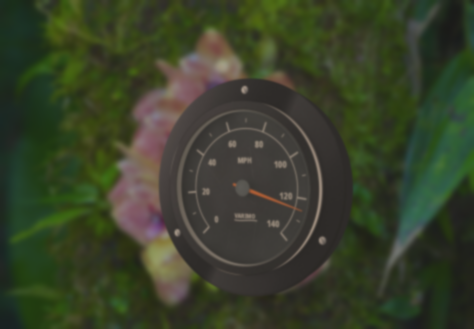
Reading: 125 mph
